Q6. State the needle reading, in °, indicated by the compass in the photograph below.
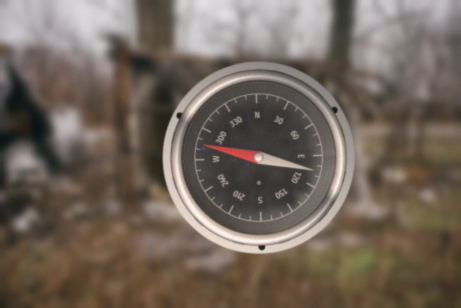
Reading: 285 °
